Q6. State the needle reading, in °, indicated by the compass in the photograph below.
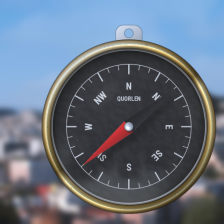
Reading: 230 °
